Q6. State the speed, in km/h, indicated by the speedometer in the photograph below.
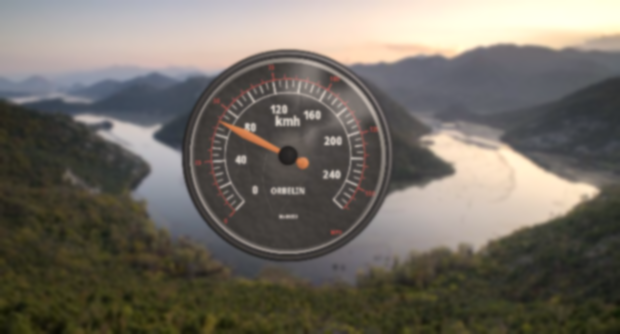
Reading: 70 km/h
